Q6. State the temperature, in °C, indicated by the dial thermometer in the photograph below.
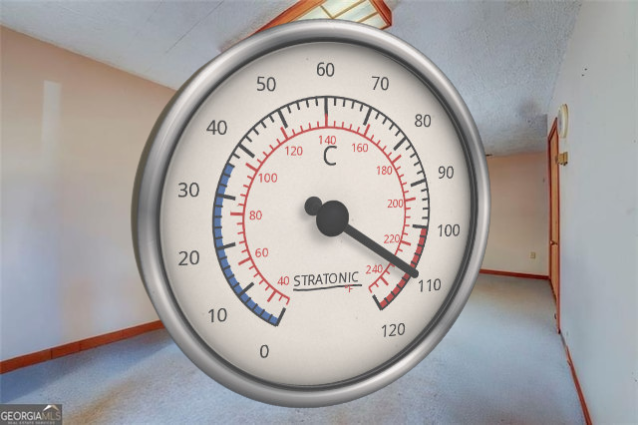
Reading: 110 °C
